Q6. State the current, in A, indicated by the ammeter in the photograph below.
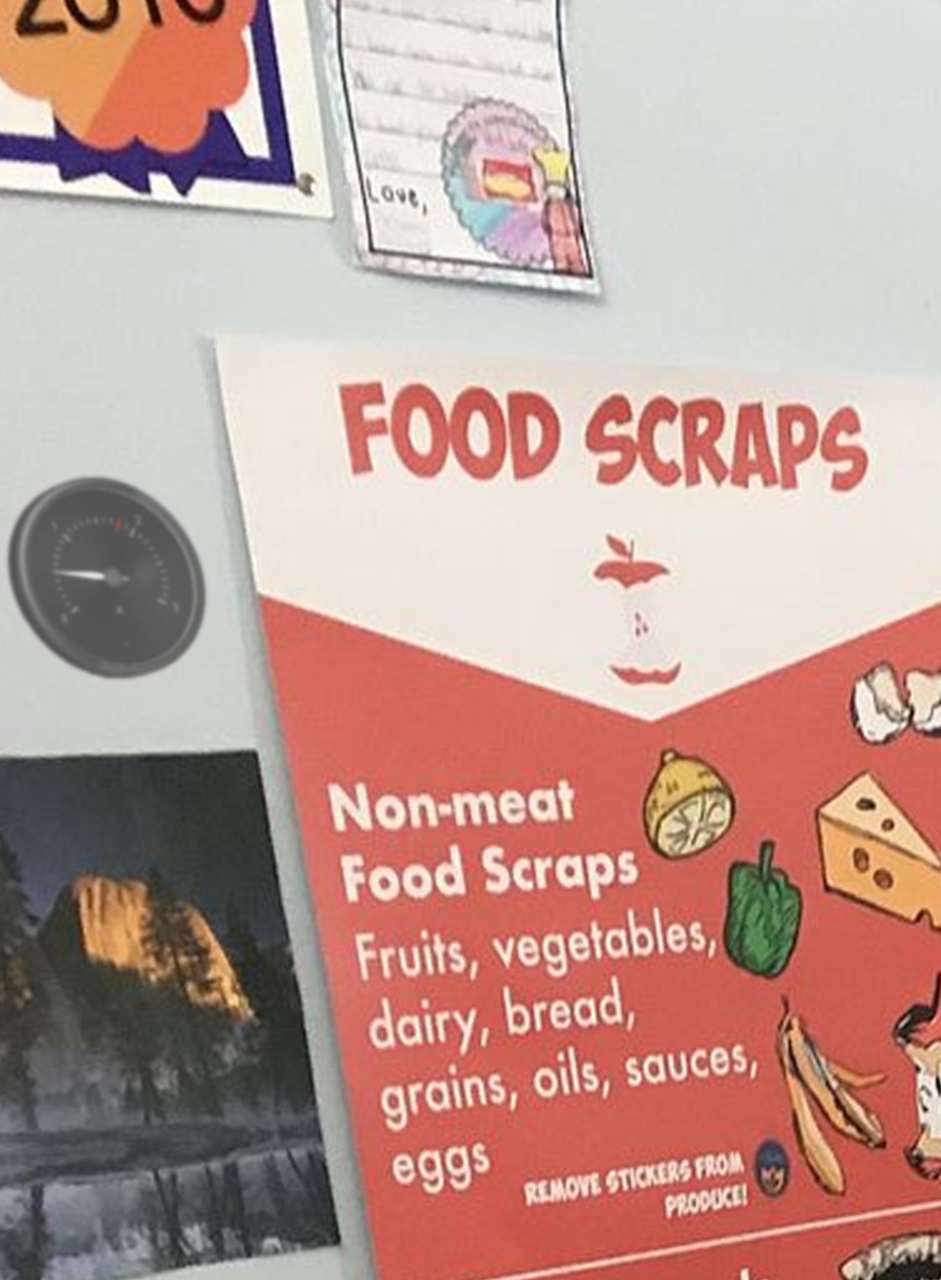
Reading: 0.5 A
